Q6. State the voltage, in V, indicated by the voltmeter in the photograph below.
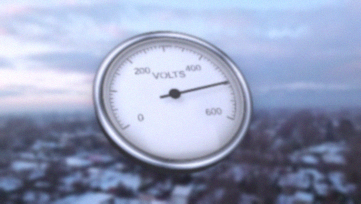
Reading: 500 V
